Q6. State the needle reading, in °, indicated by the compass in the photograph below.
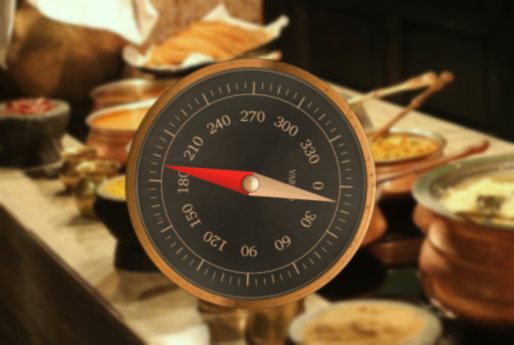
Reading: 190 °
